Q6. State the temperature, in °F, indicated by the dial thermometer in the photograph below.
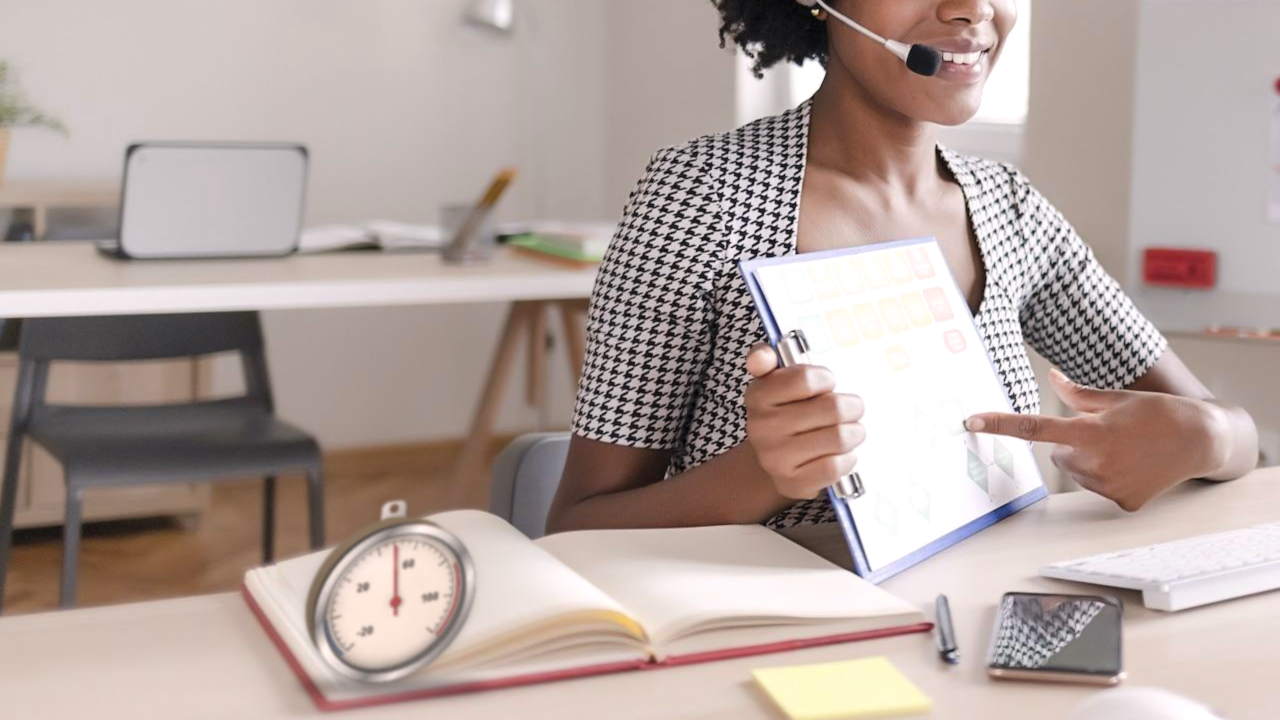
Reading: 48 °F
